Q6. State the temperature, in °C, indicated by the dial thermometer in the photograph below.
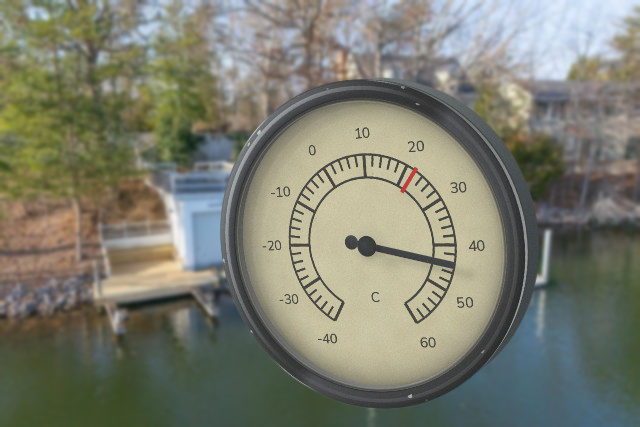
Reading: 44 °C
